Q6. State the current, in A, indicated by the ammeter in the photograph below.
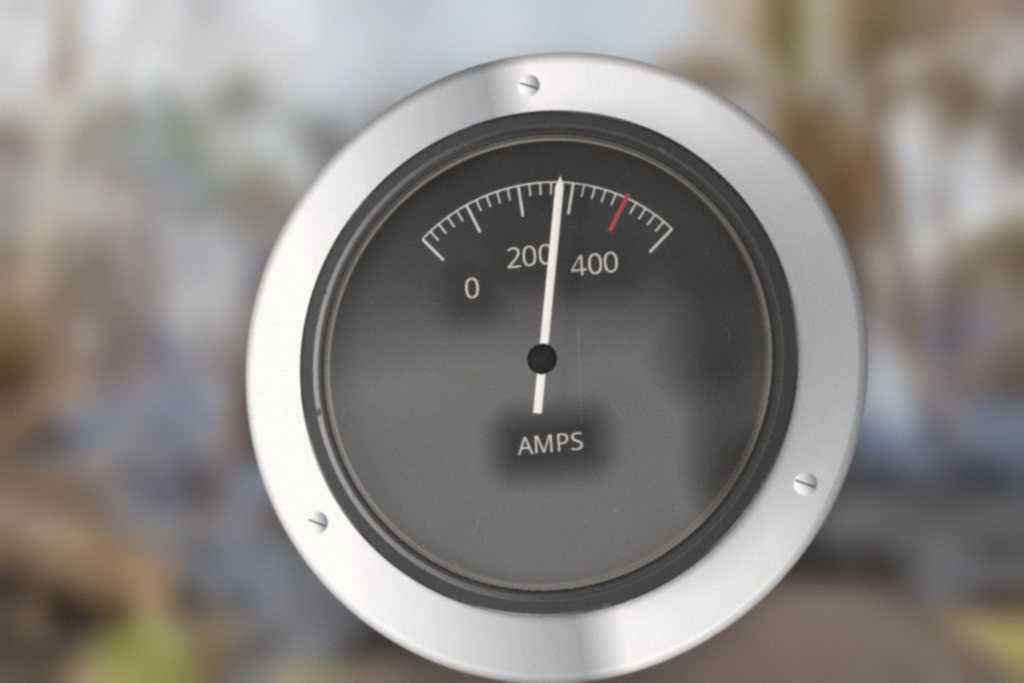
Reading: 280 A
